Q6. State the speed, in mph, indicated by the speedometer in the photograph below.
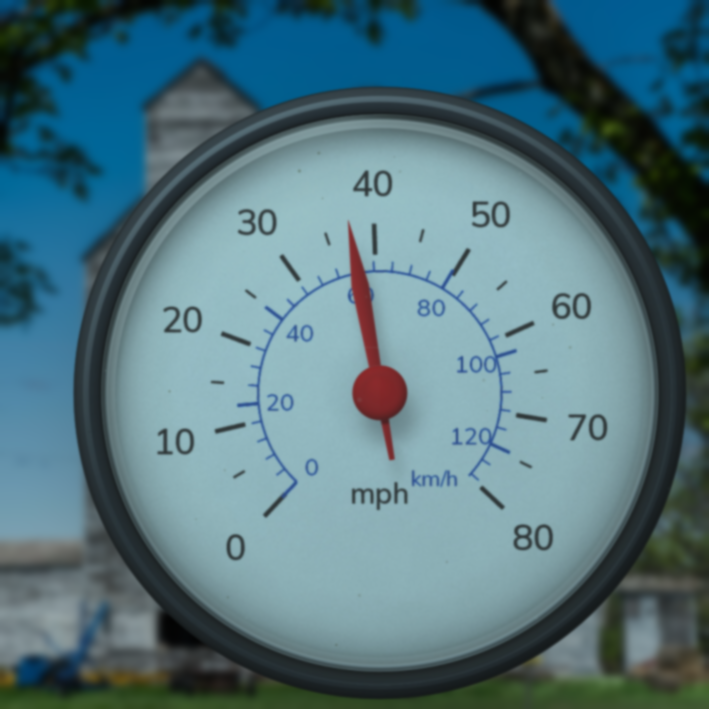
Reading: 37.5 mph
